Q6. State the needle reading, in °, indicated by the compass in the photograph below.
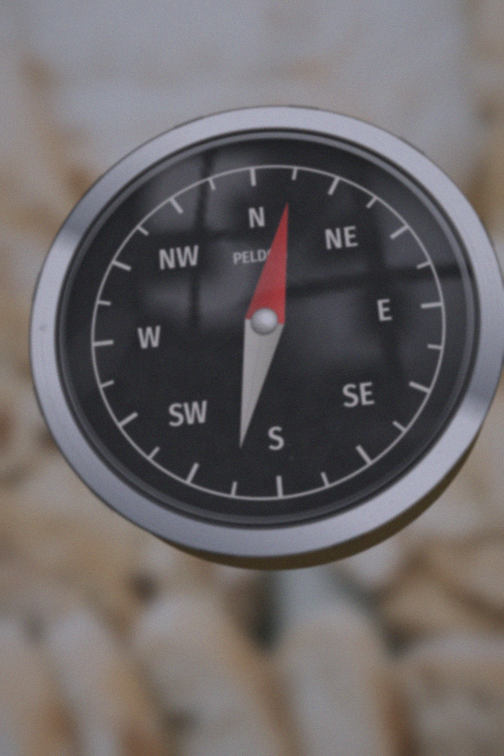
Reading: 15 °
